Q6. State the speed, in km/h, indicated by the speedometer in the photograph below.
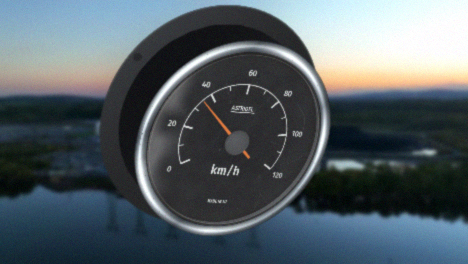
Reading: 35 km/h
